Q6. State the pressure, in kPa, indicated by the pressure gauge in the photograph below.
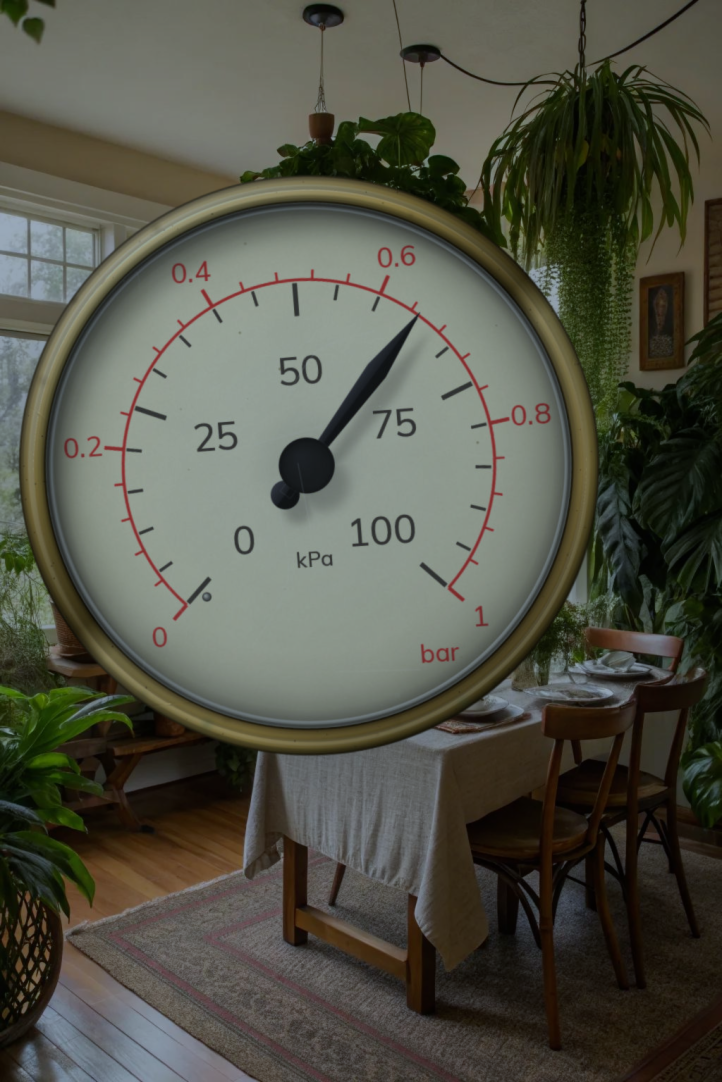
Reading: 65 kPa
